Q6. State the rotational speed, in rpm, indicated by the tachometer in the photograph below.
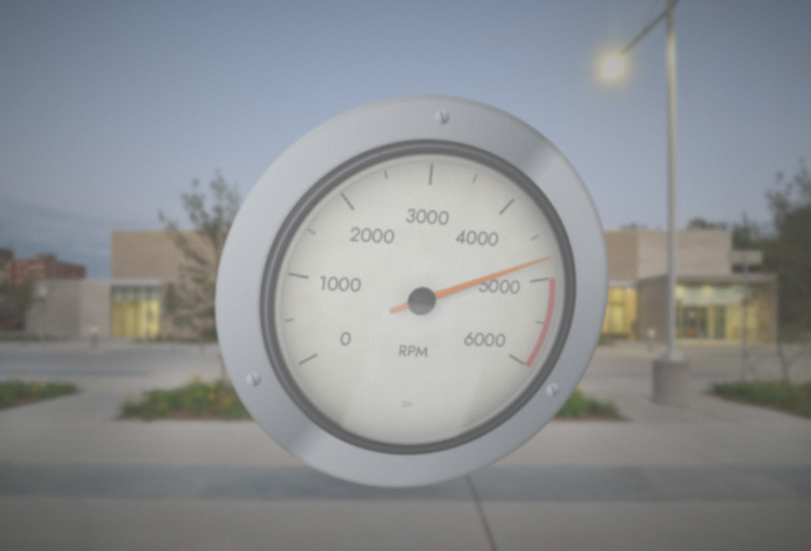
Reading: 4750 rpm
